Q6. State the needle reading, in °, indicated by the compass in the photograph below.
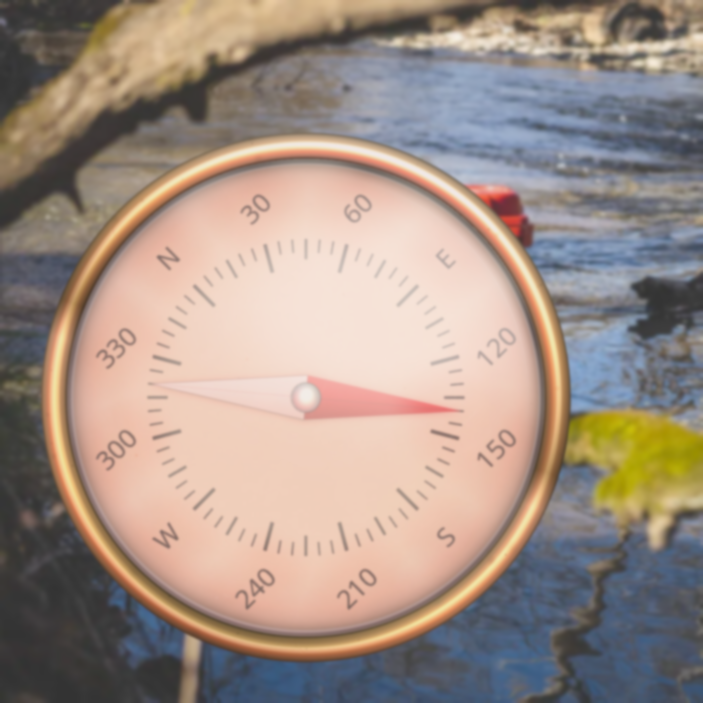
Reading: 140 °
